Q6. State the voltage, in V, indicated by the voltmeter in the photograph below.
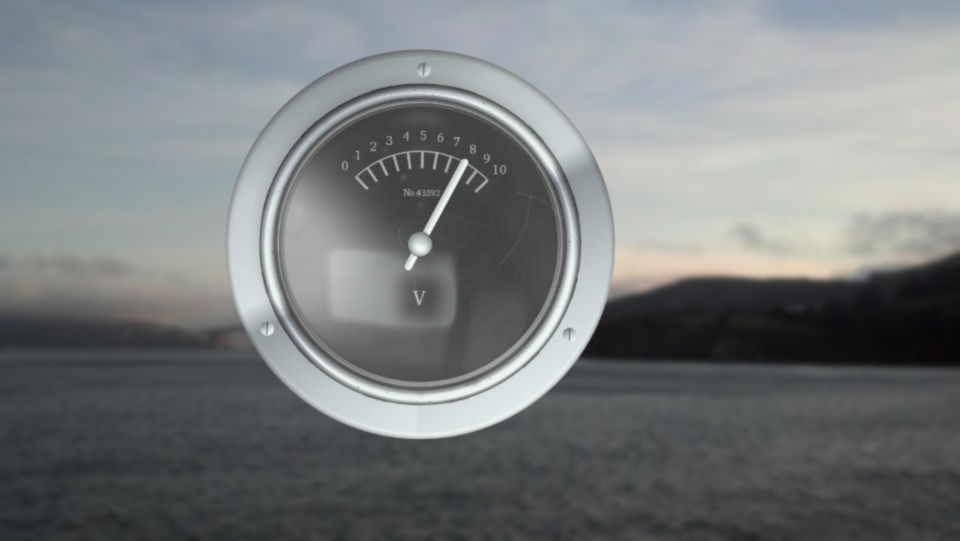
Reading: 8 V
